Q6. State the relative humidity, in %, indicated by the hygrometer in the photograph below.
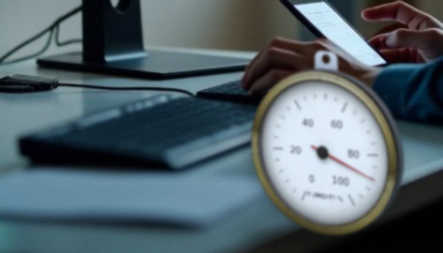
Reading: 88 %
